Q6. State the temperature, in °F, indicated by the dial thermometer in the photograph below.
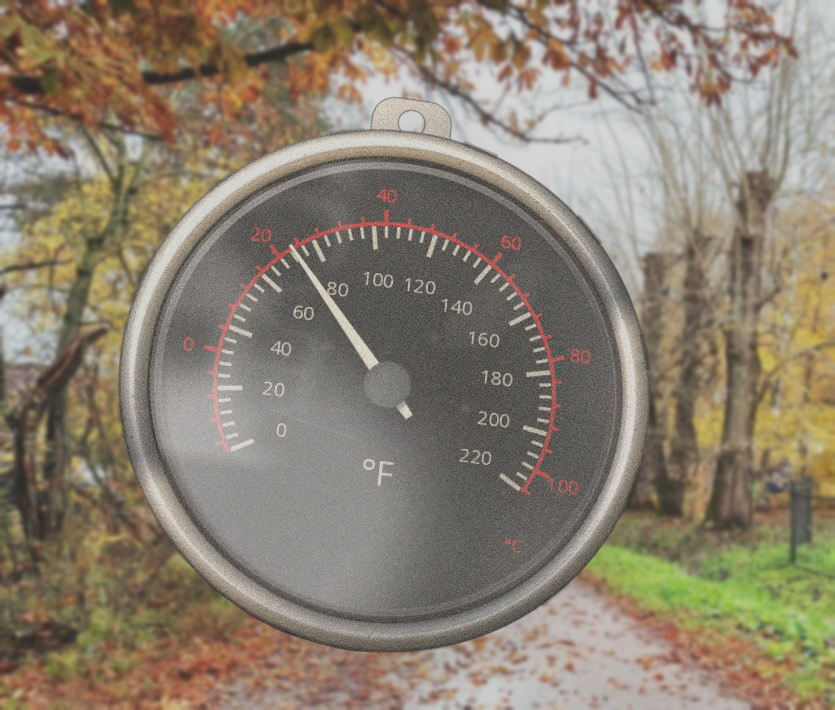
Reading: 72 °F
